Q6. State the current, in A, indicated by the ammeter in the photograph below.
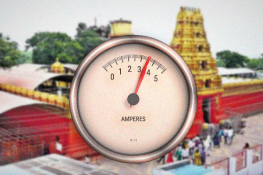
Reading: 3.5 A
